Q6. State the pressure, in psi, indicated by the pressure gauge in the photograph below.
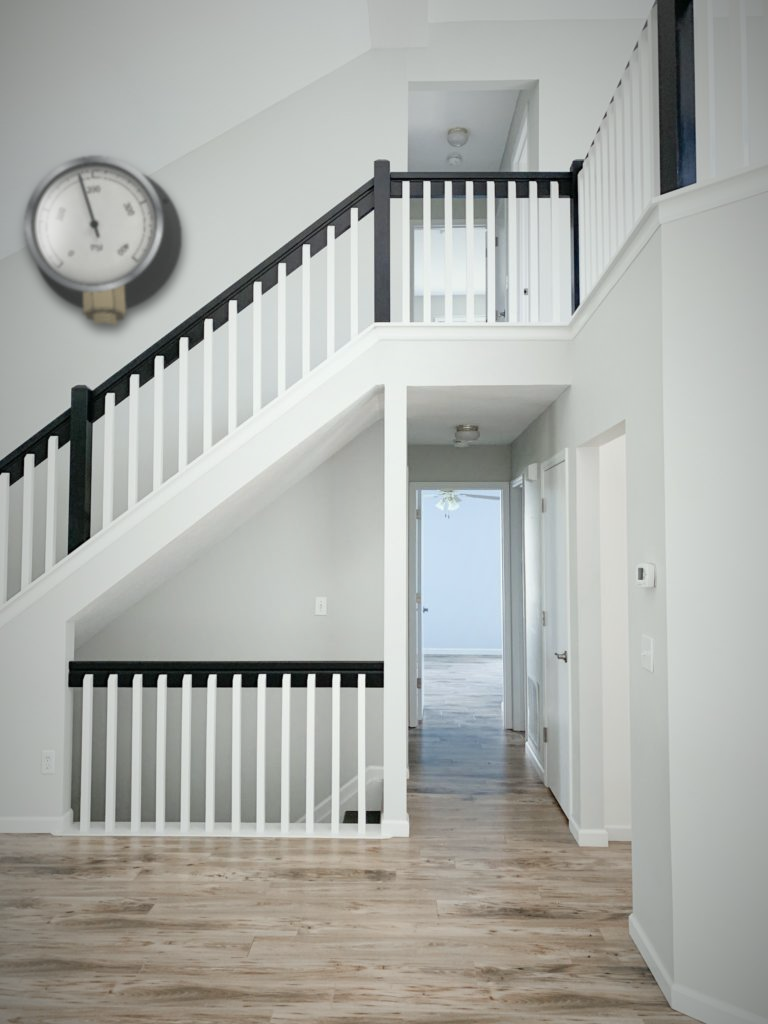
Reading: 180 psi
